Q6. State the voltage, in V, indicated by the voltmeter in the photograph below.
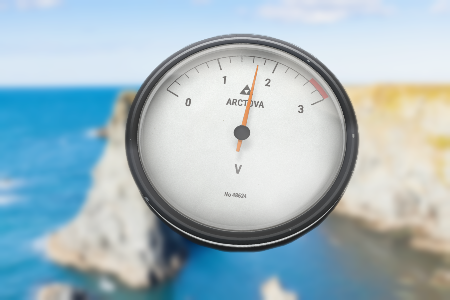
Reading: 1.7 V
